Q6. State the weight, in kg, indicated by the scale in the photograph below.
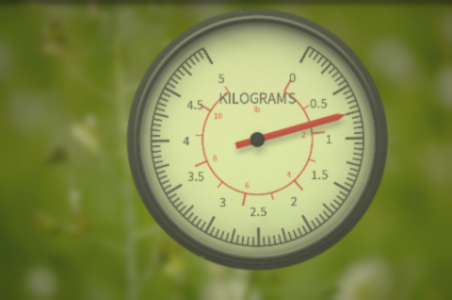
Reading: 0.75 kg
